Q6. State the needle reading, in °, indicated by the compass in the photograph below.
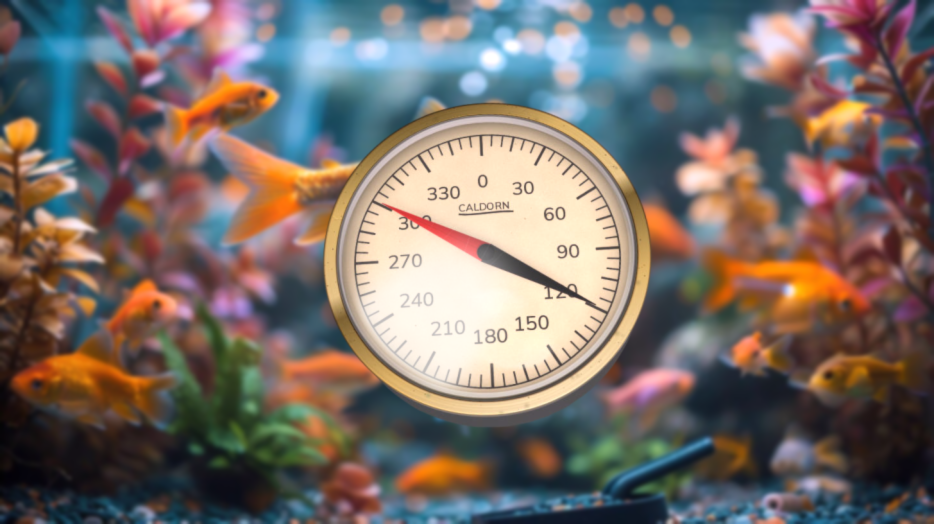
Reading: 300 °
